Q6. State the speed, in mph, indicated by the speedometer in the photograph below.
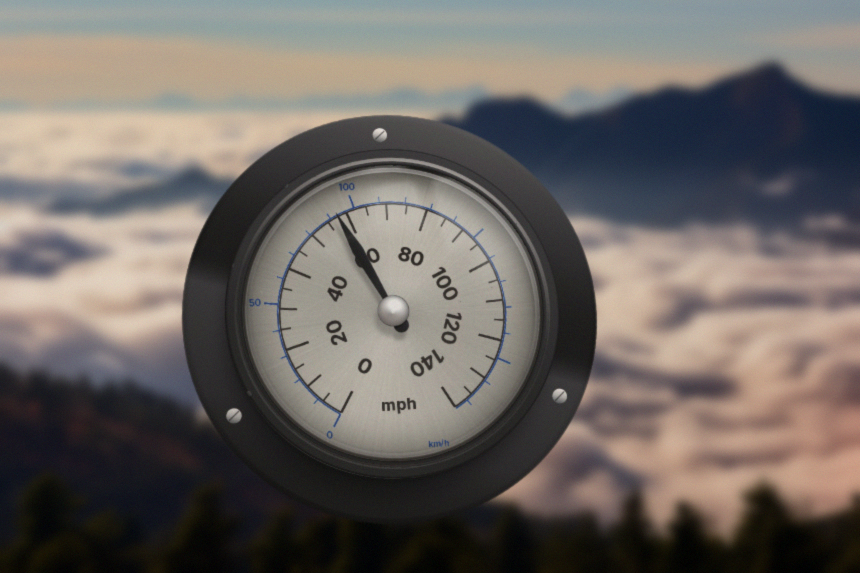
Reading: 57.5 mph
